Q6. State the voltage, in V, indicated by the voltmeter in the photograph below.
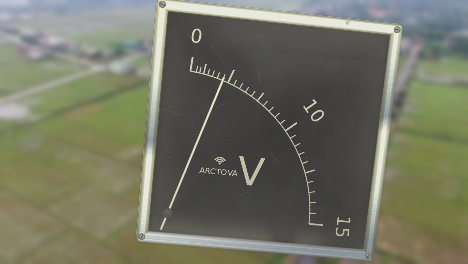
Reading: 4.5 V
